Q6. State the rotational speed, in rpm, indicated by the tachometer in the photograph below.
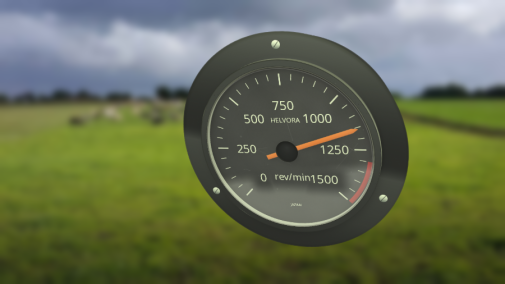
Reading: 1150 rpm
